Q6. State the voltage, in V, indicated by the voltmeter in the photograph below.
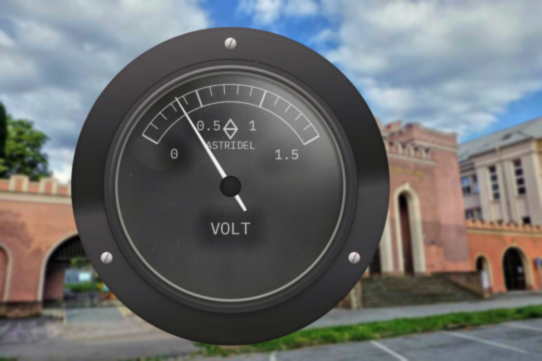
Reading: 0.35 V
